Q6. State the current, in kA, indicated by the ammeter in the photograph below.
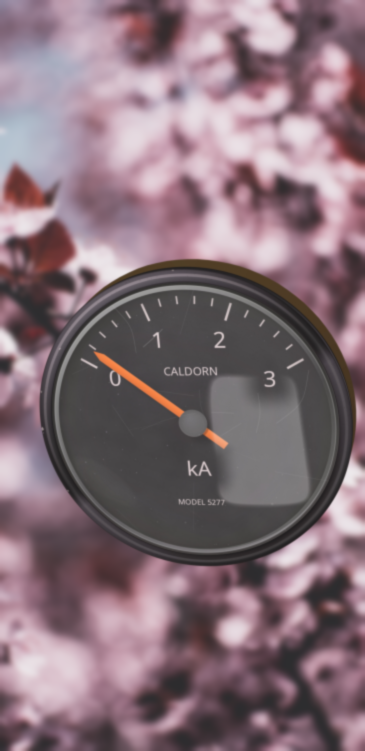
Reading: 0.2 kA
